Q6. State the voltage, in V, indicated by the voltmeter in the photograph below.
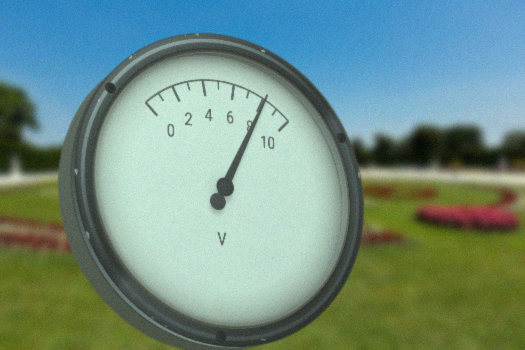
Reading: 8 V
